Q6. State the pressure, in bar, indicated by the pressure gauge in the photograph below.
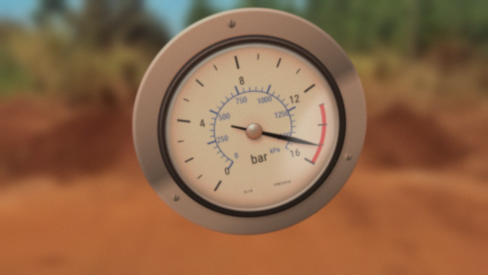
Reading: 15 bar
